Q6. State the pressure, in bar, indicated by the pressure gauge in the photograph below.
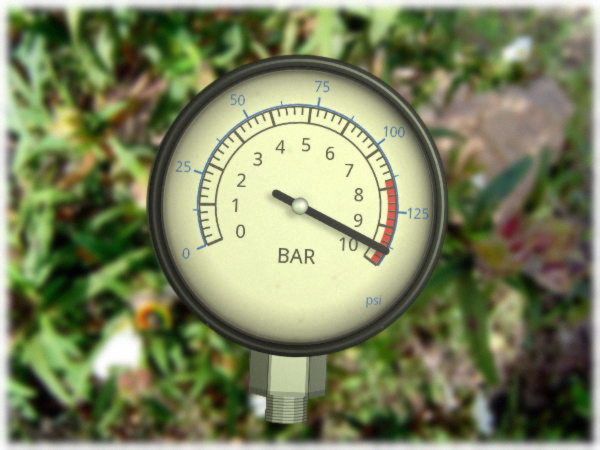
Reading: 9.6 bar
